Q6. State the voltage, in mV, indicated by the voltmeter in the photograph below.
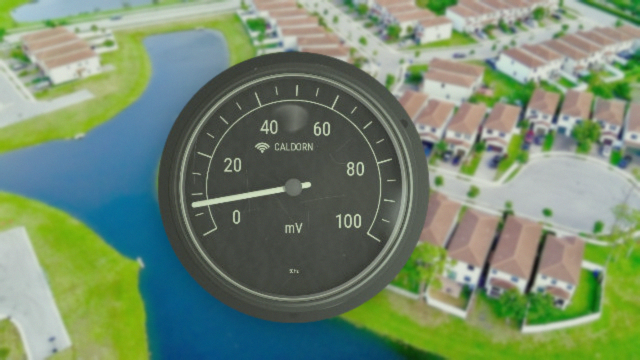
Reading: 7.5 mV
